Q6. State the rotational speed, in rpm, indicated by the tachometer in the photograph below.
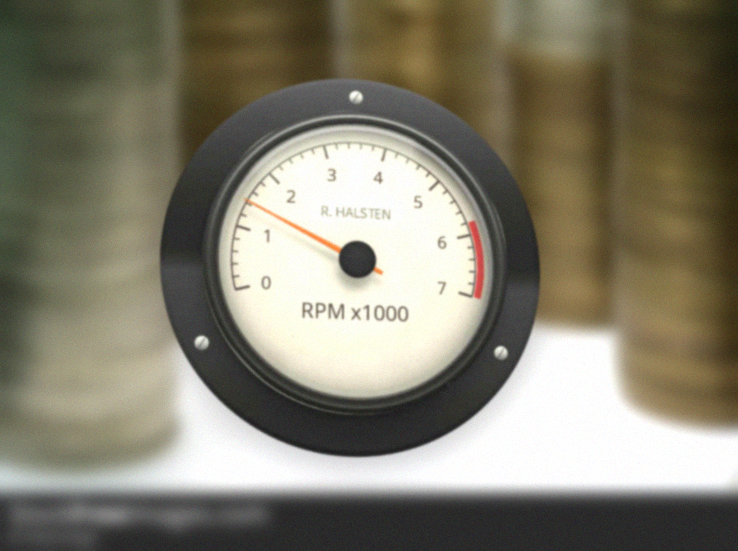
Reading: 1400 rpm
